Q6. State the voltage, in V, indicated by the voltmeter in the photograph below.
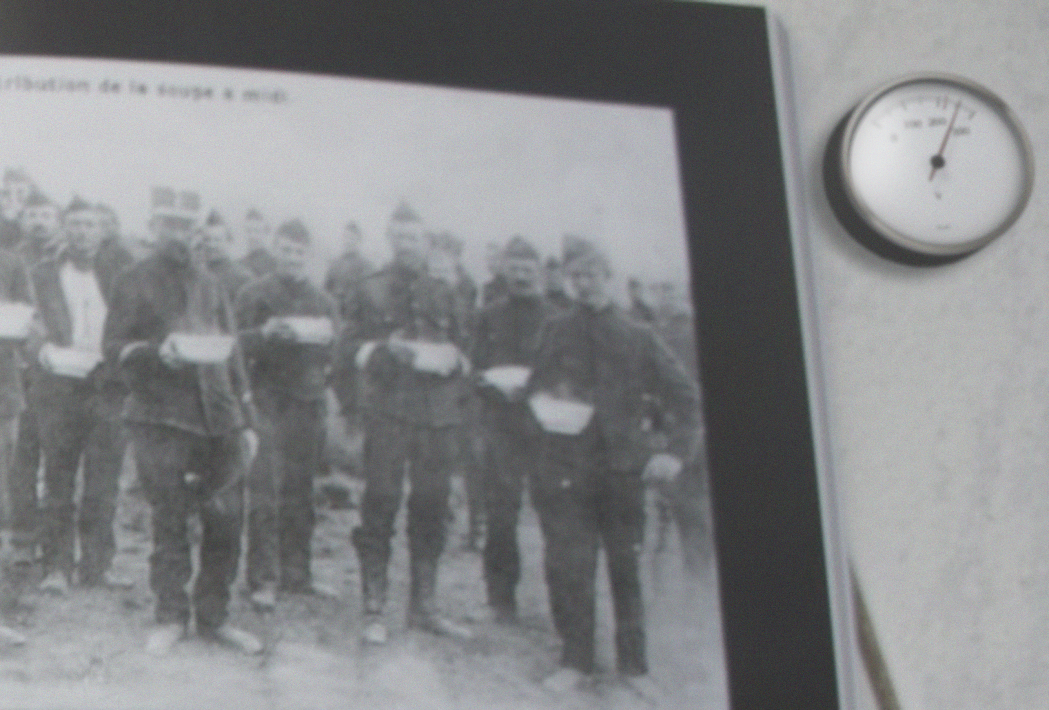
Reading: 250 V
